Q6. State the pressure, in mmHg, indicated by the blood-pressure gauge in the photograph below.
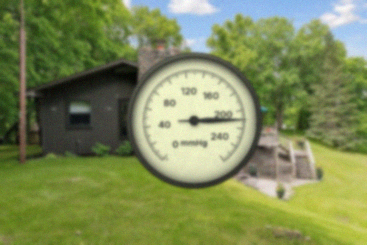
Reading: 210 mmHg
